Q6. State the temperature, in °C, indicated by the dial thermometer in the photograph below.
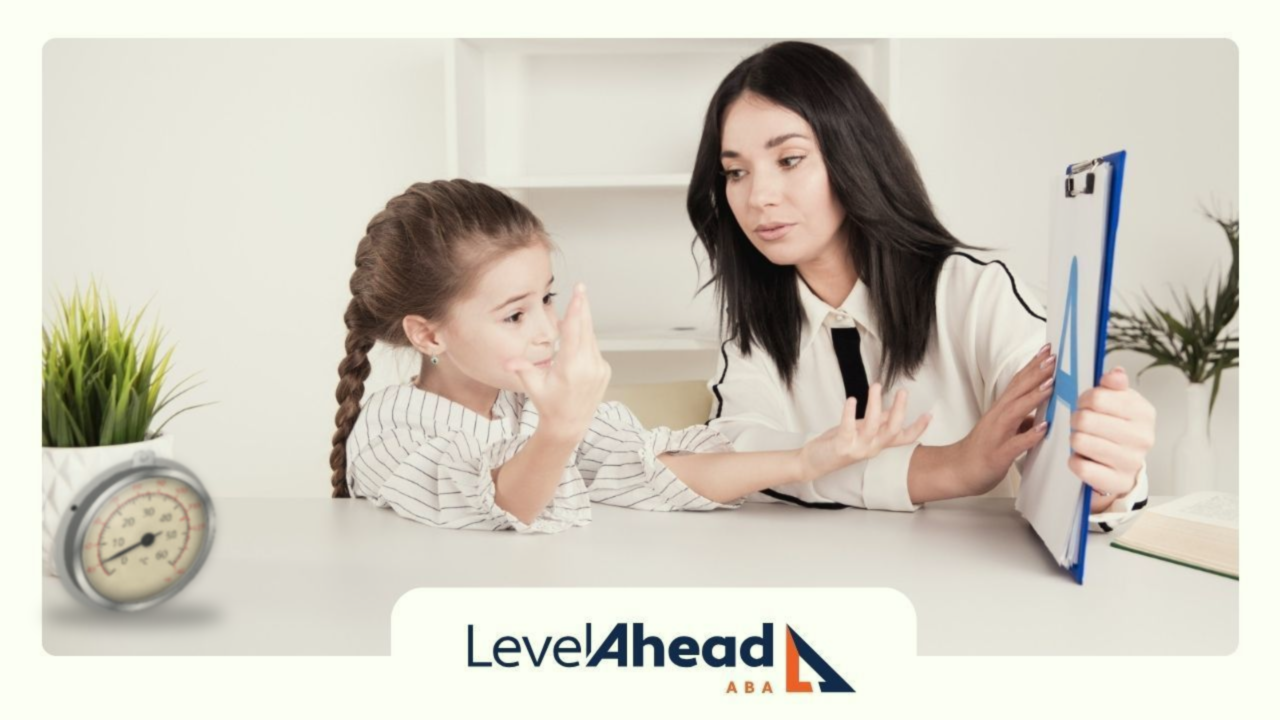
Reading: 5 °C
